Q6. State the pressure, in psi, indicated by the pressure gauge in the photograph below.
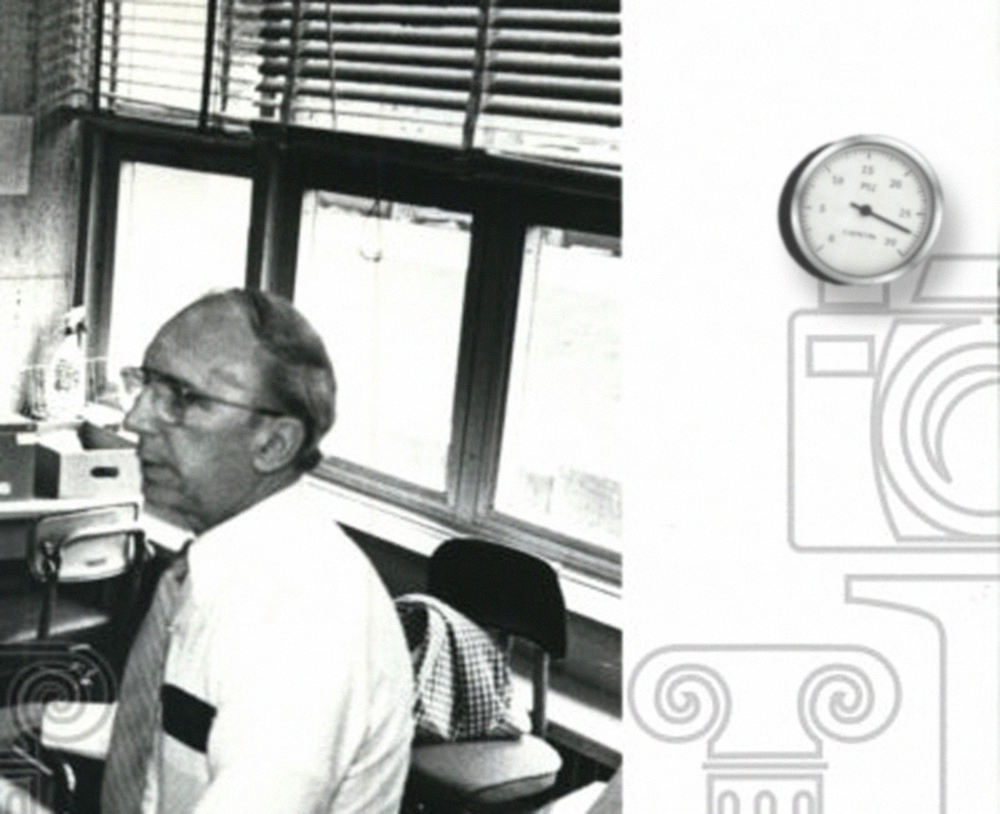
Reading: 27.5 psi
